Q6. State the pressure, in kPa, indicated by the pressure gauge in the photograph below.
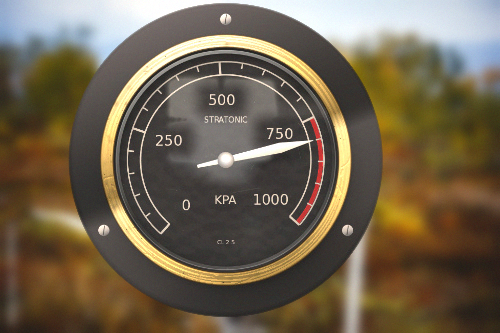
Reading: 800 kPa
